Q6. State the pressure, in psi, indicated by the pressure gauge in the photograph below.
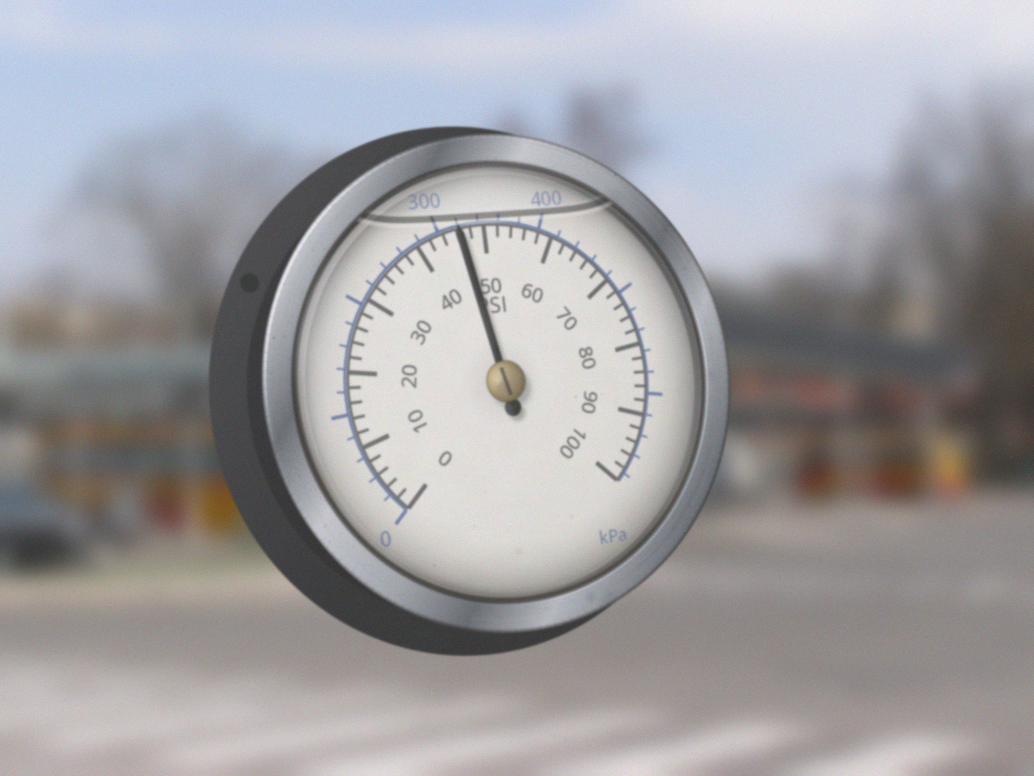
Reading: 46 psi
